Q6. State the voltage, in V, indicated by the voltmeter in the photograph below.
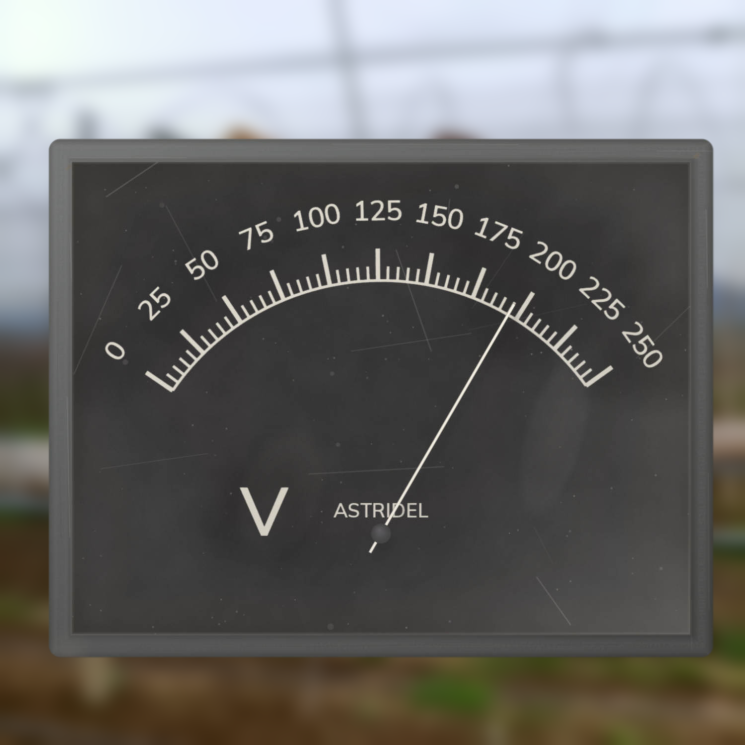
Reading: 195 V
